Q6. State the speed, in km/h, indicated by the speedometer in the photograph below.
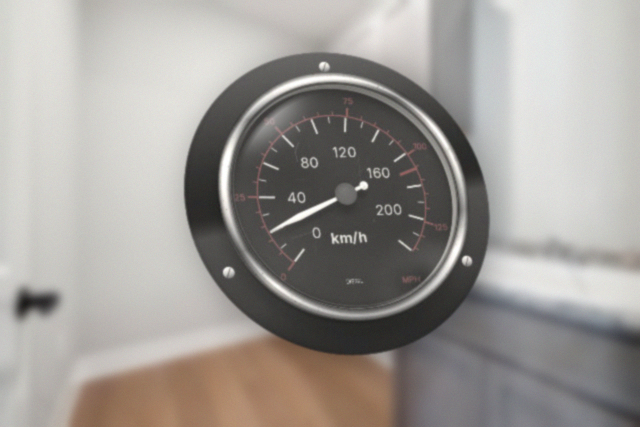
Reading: 20 km/h
